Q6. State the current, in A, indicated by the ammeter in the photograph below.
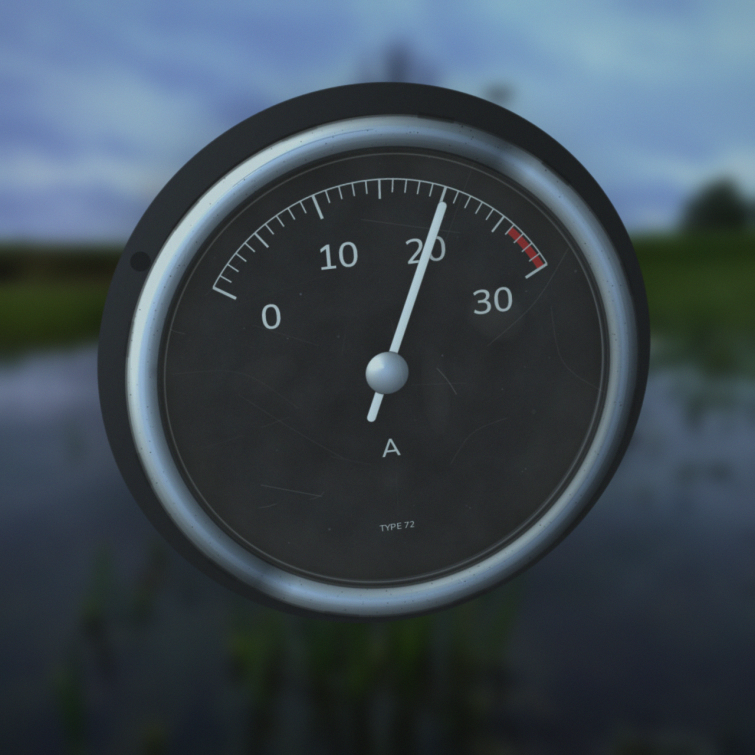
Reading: 20 A
